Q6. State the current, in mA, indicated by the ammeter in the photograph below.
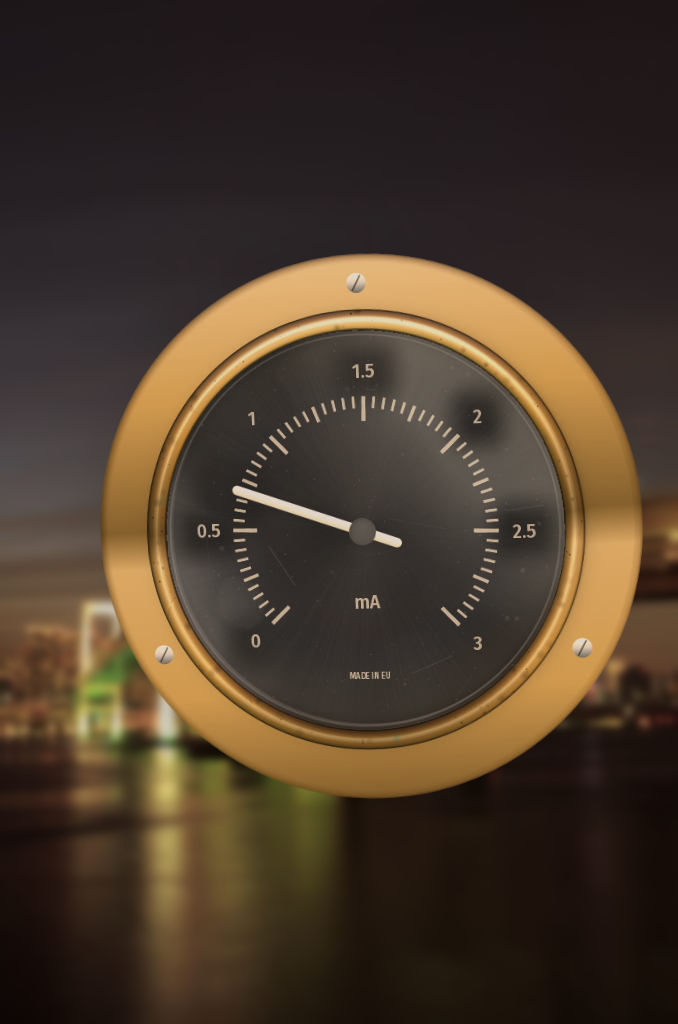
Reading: 0.7 mA
